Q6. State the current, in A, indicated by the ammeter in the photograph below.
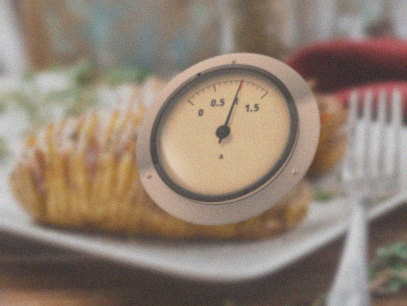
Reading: 1 A
